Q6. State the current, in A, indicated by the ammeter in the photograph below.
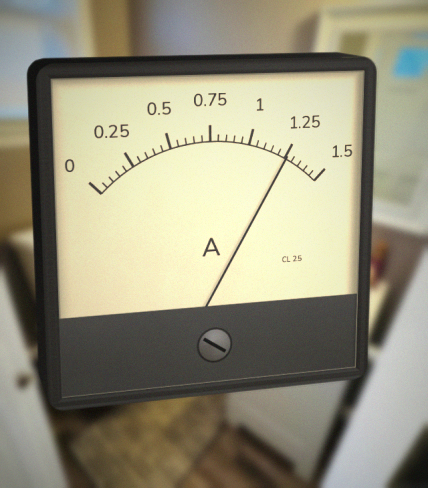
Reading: 1.25 A
